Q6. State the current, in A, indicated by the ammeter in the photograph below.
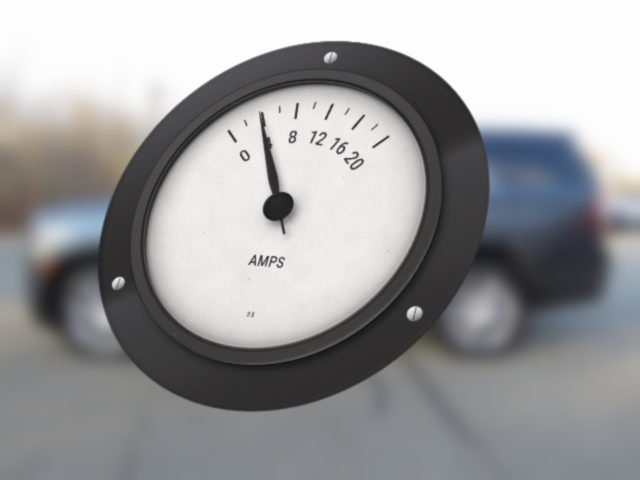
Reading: 4 A
